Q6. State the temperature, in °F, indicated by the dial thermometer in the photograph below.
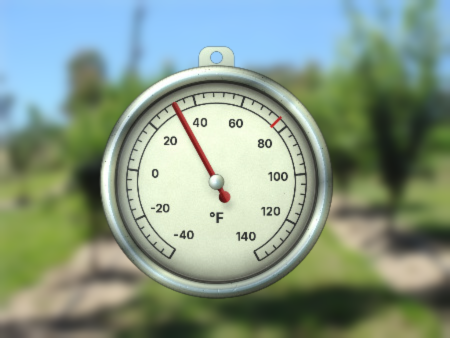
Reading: 32 °F
